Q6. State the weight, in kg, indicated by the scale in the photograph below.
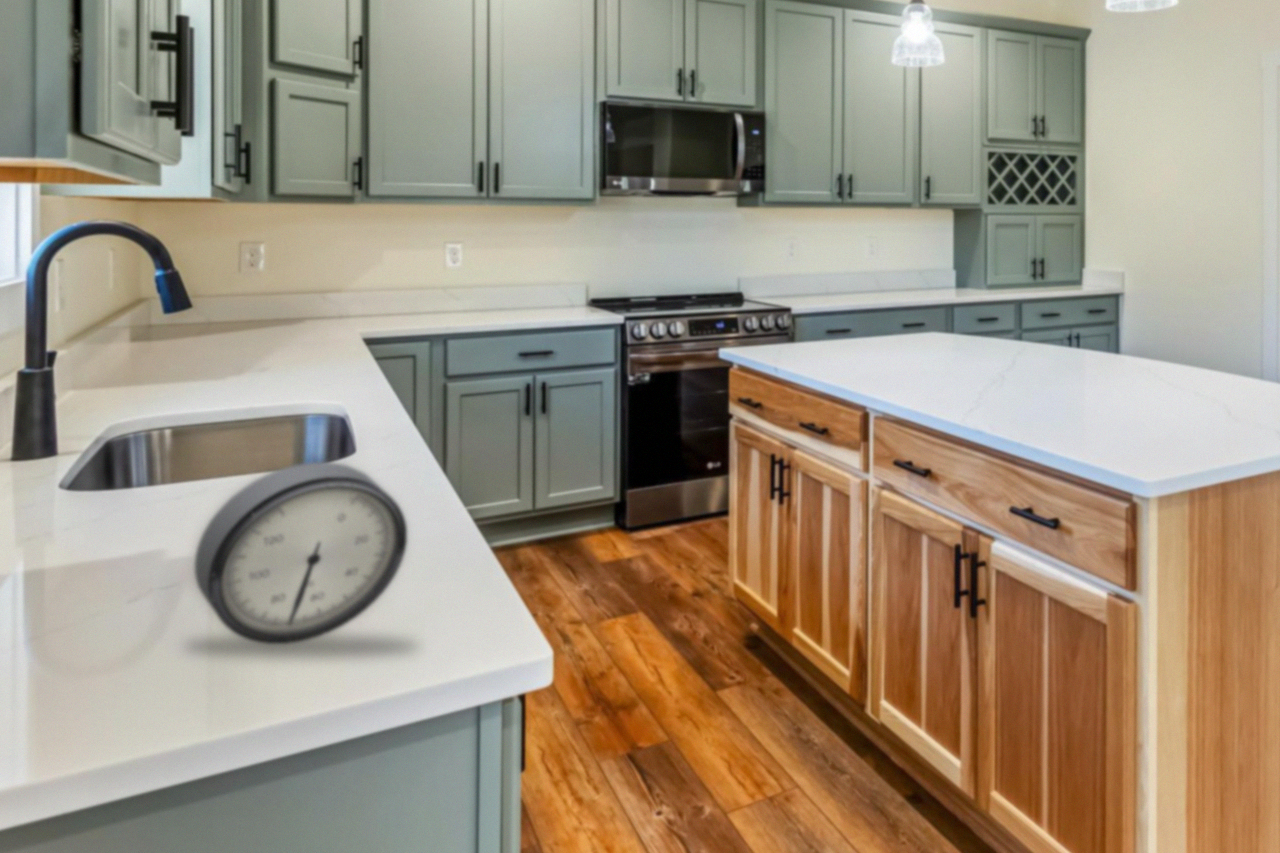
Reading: 70 kg
